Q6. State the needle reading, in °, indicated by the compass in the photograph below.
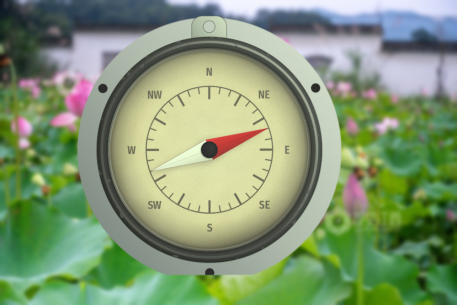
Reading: 70 °
